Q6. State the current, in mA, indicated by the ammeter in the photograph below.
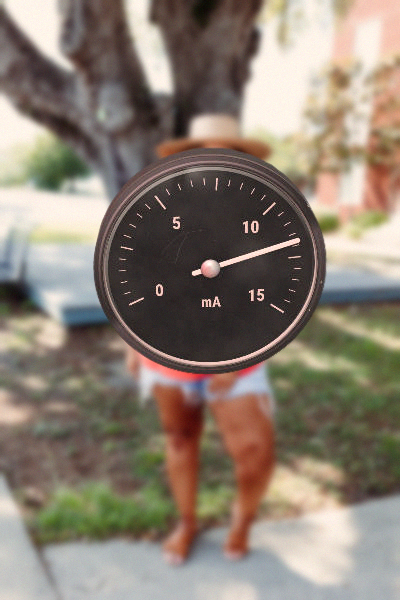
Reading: 11.75 mA
